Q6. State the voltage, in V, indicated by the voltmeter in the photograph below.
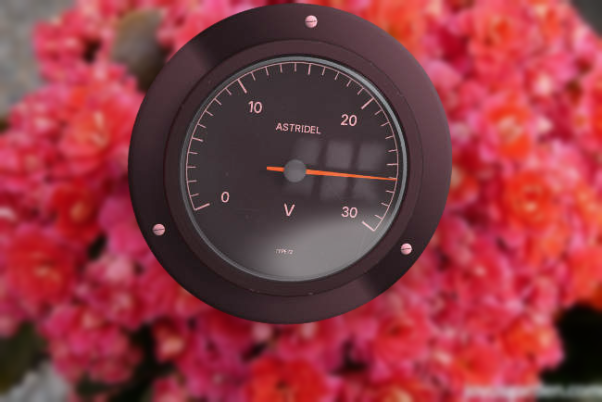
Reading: 26 V
